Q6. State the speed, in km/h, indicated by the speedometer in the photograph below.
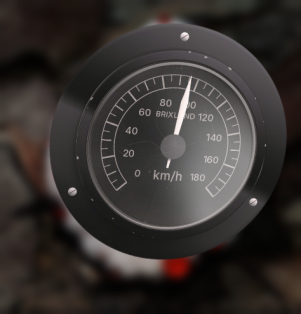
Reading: 95 km/h
